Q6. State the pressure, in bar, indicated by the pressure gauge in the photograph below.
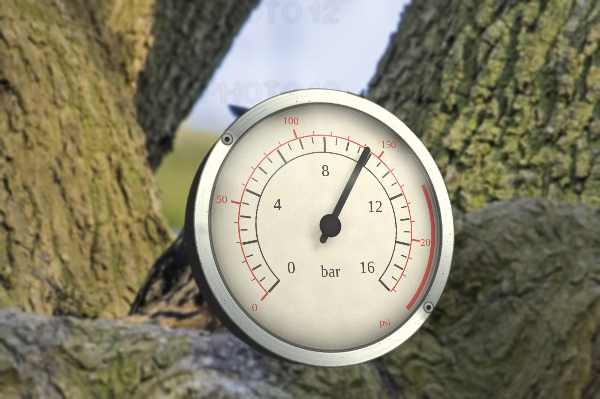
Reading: 9.75 bar
